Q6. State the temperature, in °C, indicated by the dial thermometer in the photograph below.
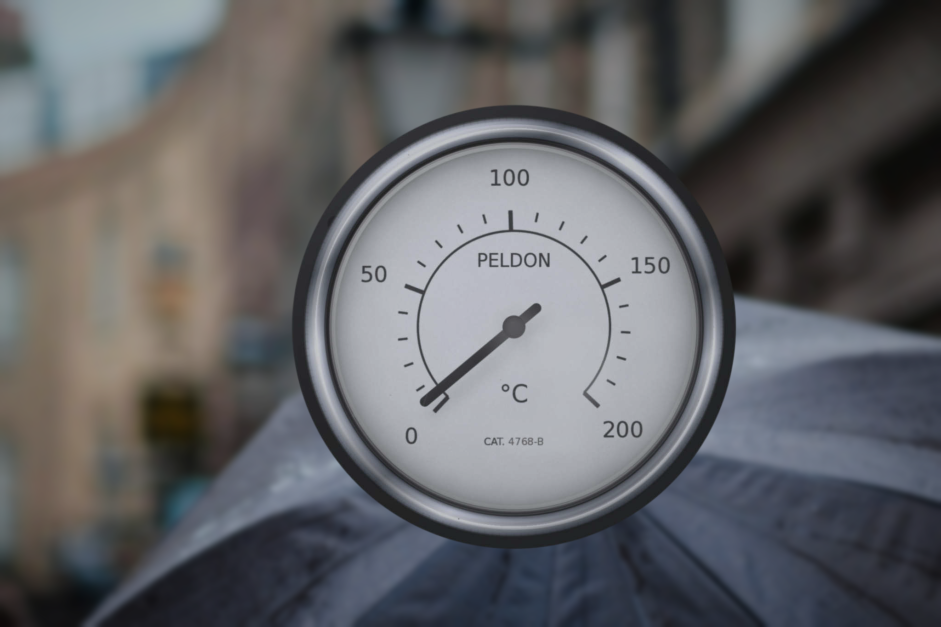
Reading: 5 °C
